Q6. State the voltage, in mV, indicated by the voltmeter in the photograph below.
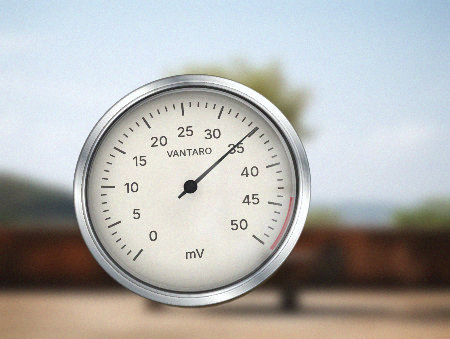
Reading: 35 mV
